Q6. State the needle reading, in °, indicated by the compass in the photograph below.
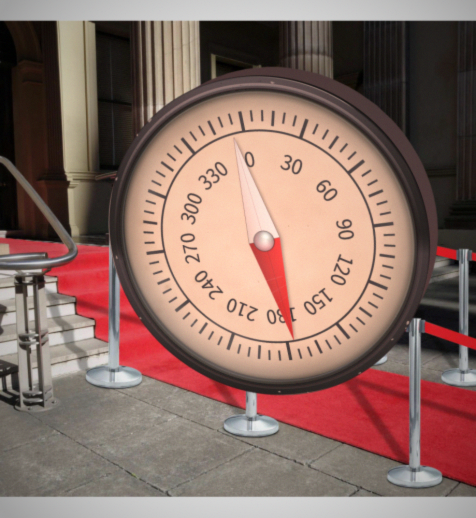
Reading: 175 °
